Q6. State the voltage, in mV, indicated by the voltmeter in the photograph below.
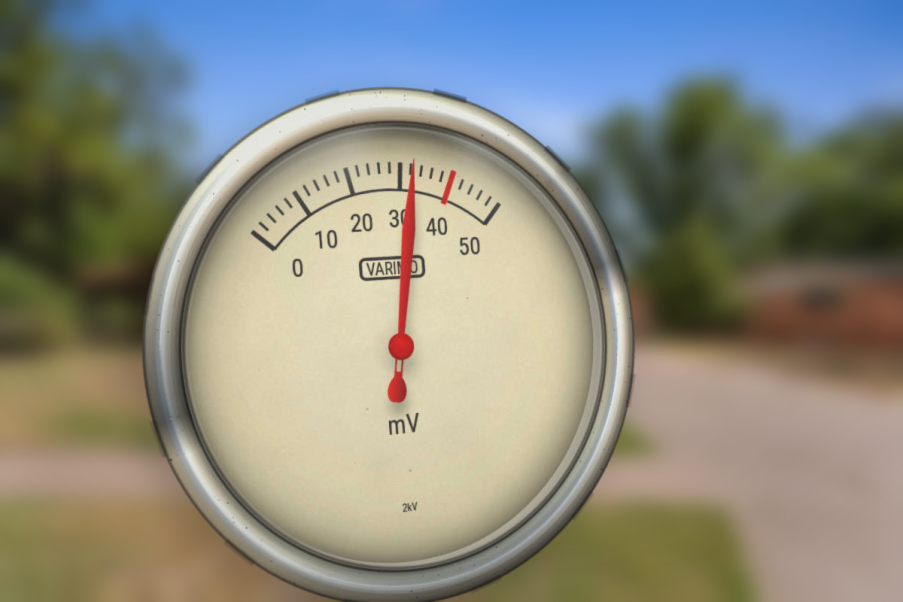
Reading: 32 mV
